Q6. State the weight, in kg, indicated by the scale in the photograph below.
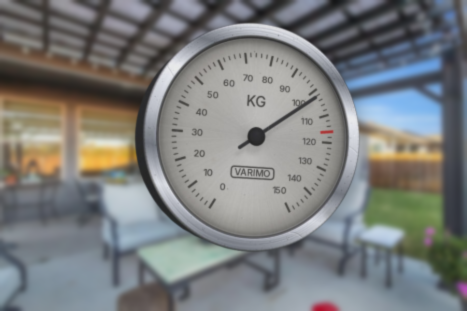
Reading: 102 kg
